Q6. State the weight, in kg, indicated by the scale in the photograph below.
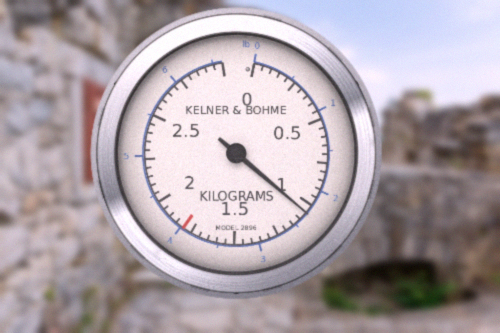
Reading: 1.05 kg
